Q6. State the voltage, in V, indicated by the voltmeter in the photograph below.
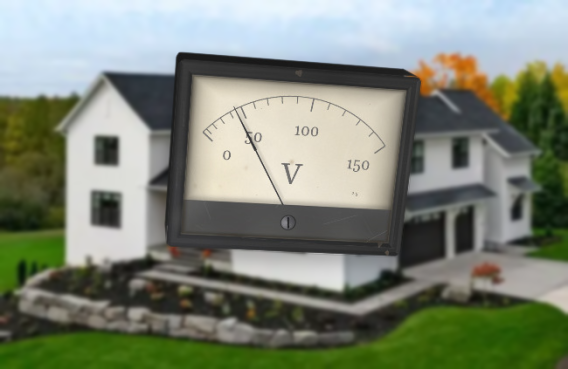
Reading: 45 V
